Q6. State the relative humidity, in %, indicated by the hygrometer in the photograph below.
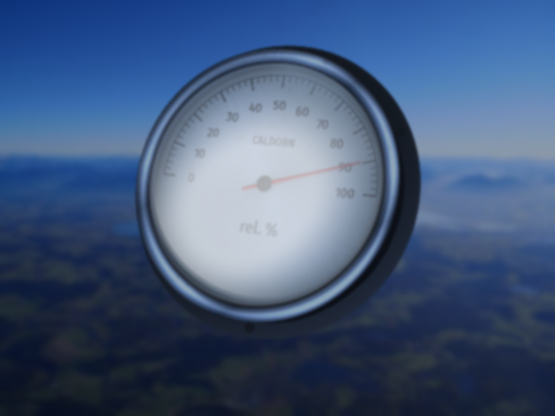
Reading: 90 %
